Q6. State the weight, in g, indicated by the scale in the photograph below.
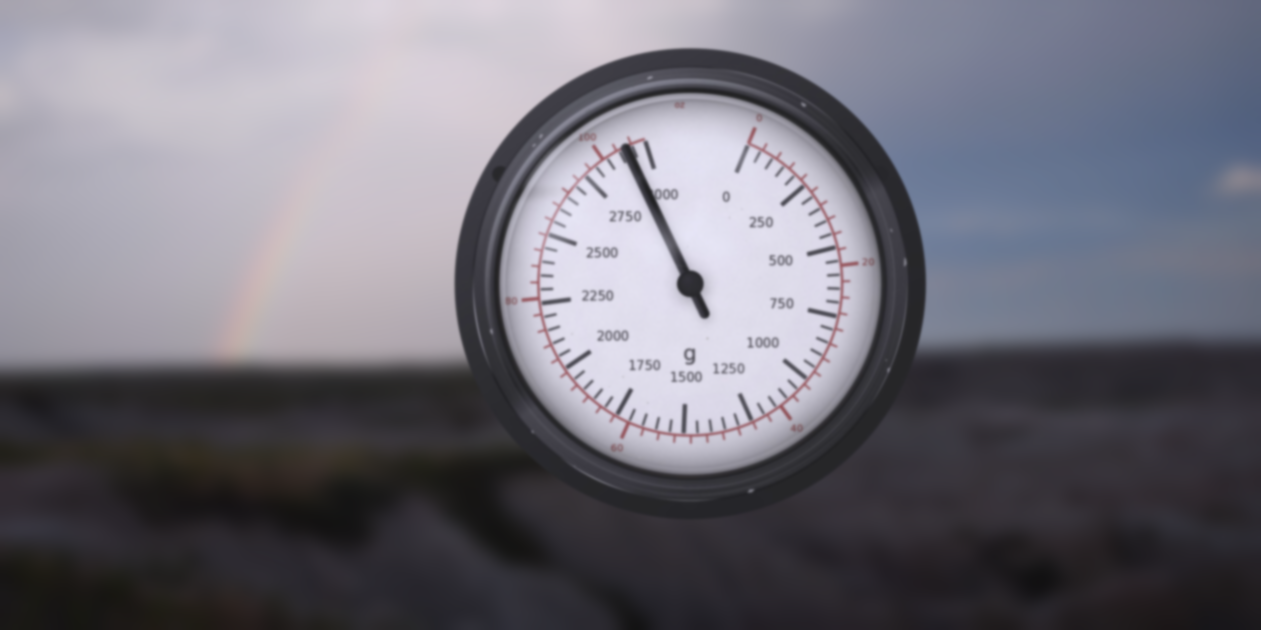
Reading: 2925 g
